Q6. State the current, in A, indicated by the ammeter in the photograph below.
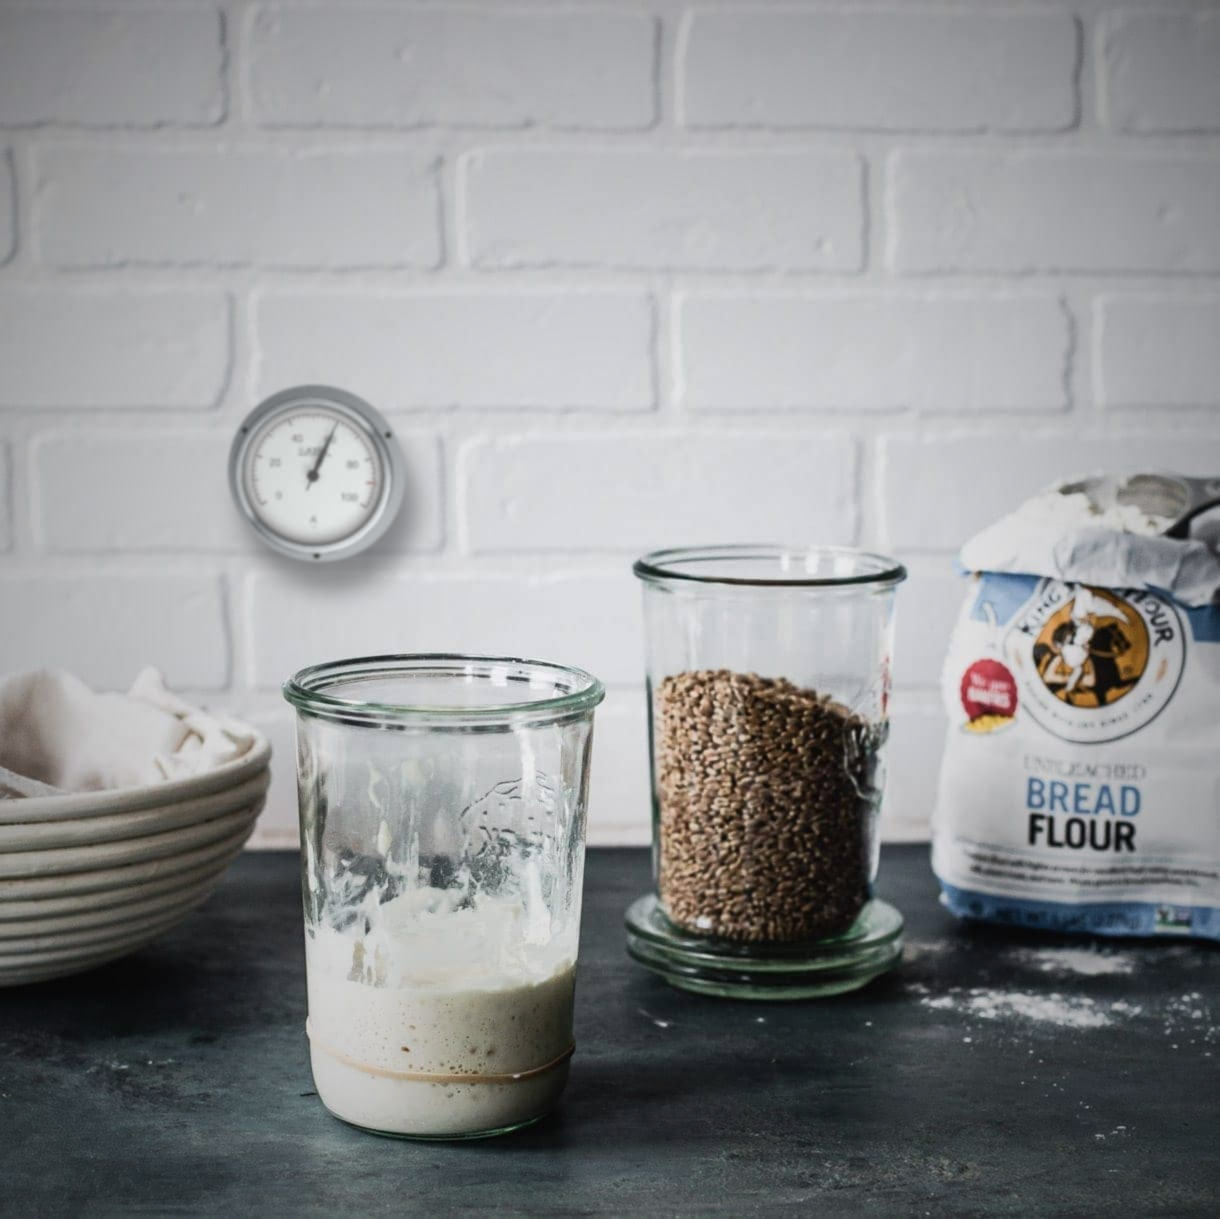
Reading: 60 A
